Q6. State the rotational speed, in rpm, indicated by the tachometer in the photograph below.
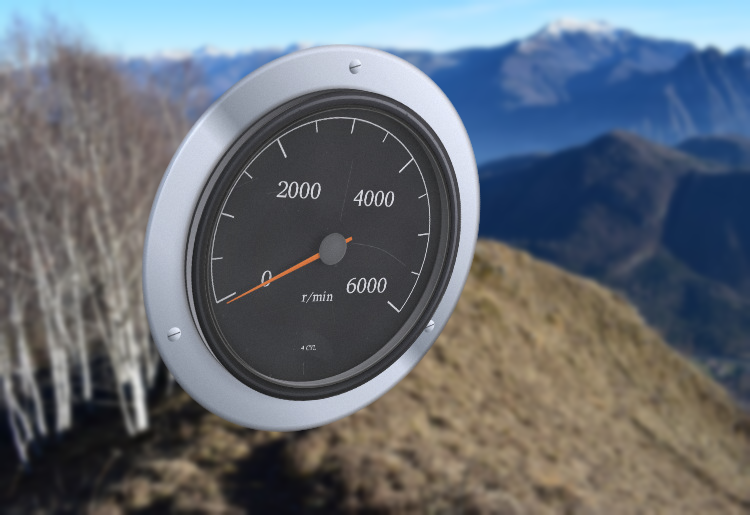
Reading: 0 rpm
